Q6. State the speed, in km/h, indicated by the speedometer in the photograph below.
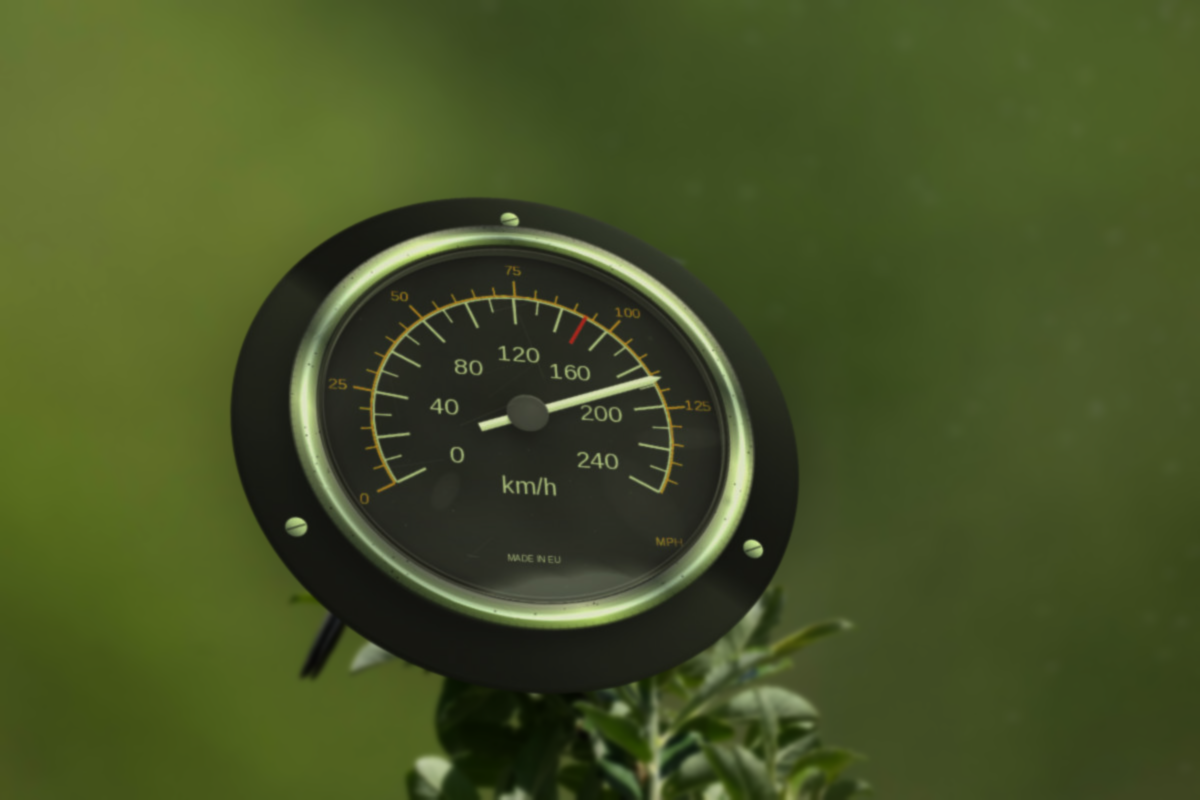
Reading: 190 km/h
